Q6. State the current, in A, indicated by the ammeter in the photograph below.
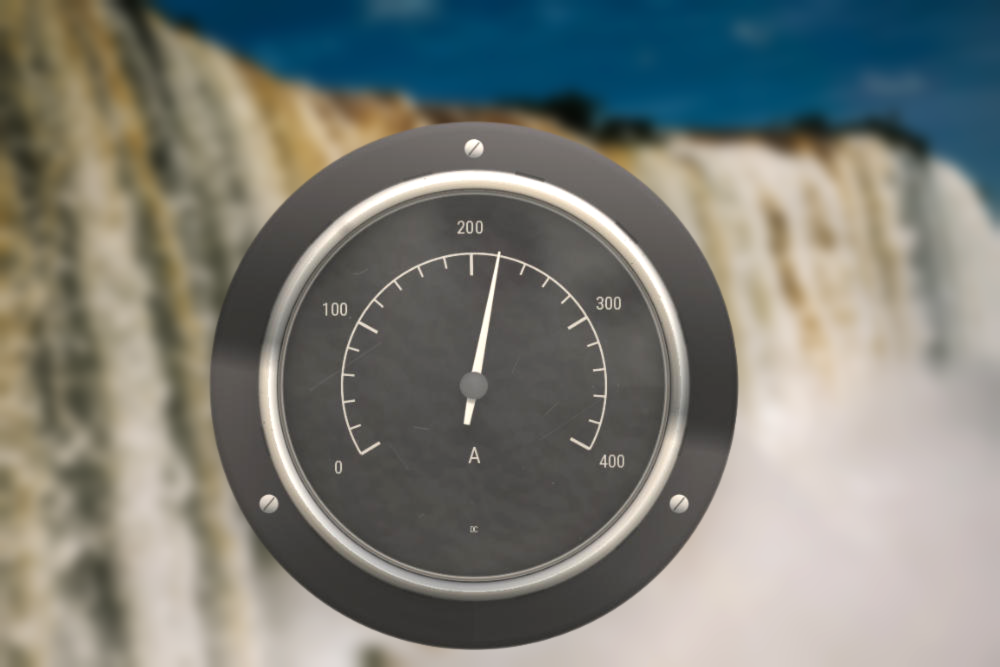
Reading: 220 A
